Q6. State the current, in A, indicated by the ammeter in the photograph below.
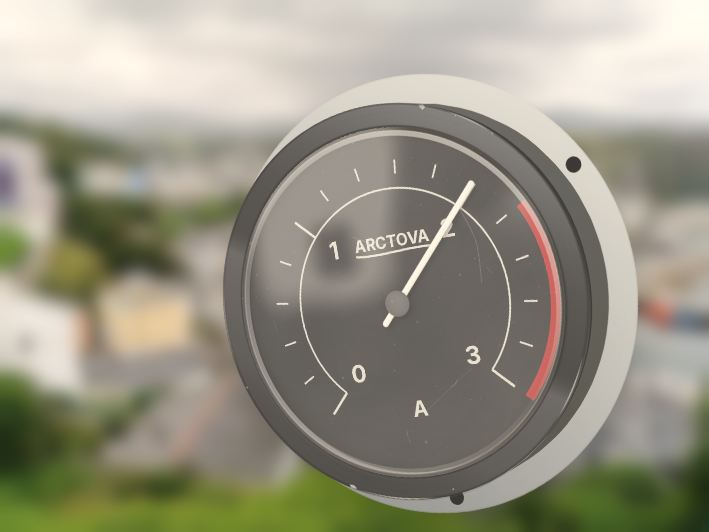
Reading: 2 A
